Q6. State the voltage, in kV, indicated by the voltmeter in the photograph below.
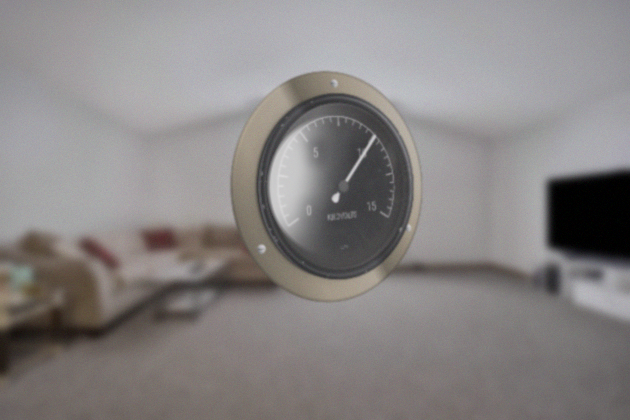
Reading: 10 kV
